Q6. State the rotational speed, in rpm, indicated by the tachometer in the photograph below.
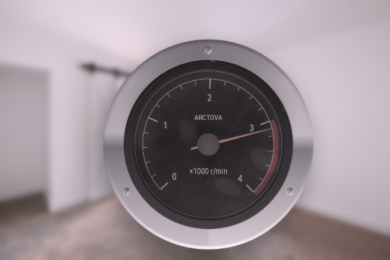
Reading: 3100 rpm
